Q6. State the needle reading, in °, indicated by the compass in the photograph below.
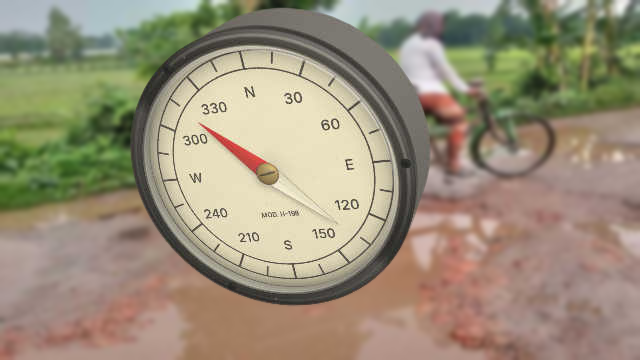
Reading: 315 °
